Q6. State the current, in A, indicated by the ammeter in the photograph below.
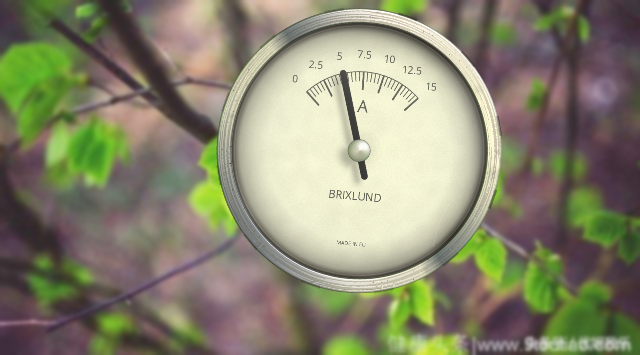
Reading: 5 A
